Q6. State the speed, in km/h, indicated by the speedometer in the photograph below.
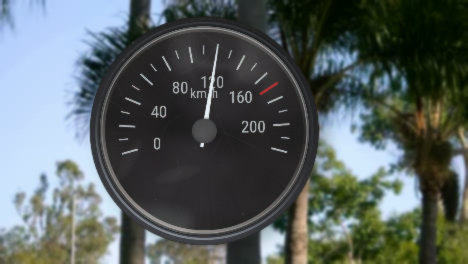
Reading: 120 km/h
